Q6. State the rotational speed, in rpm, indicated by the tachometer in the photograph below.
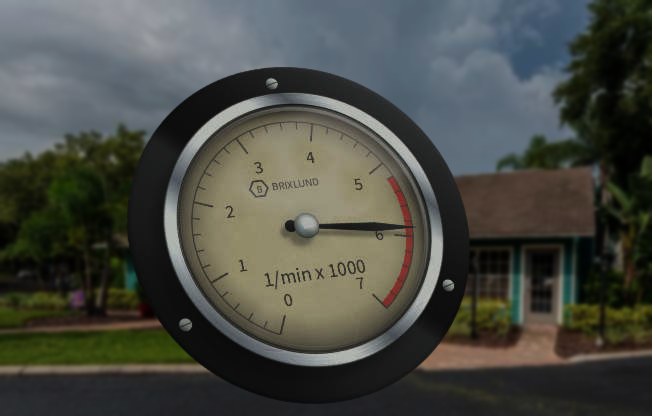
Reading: 5900 rpm
